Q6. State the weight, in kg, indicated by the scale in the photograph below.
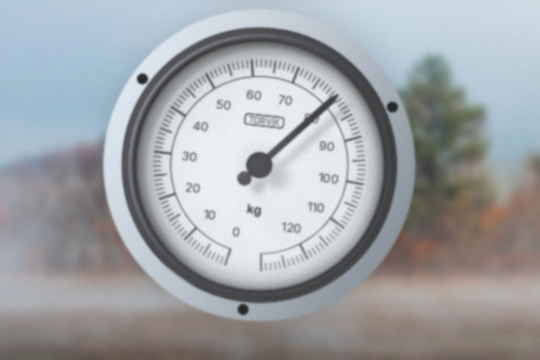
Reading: 80 kg
